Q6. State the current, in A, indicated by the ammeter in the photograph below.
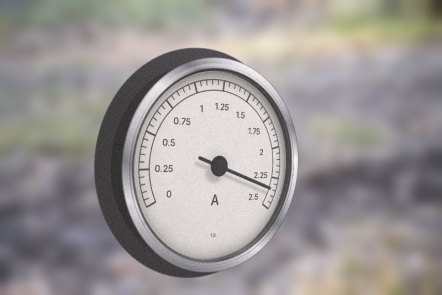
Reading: 2.35 A
